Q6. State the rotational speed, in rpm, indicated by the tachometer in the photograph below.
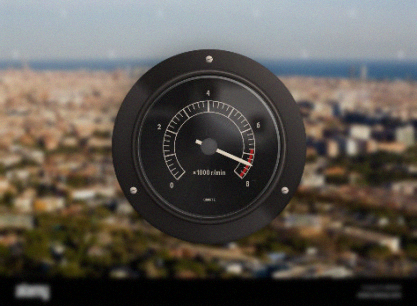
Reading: 7400 rpm
